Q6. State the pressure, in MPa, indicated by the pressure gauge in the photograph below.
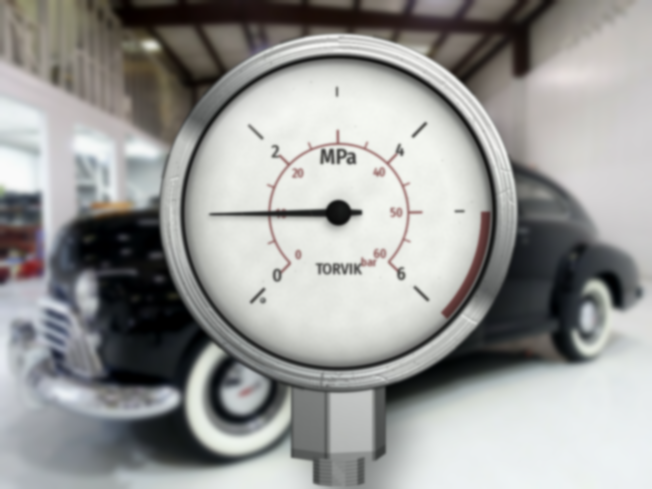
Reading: 1 MPa
